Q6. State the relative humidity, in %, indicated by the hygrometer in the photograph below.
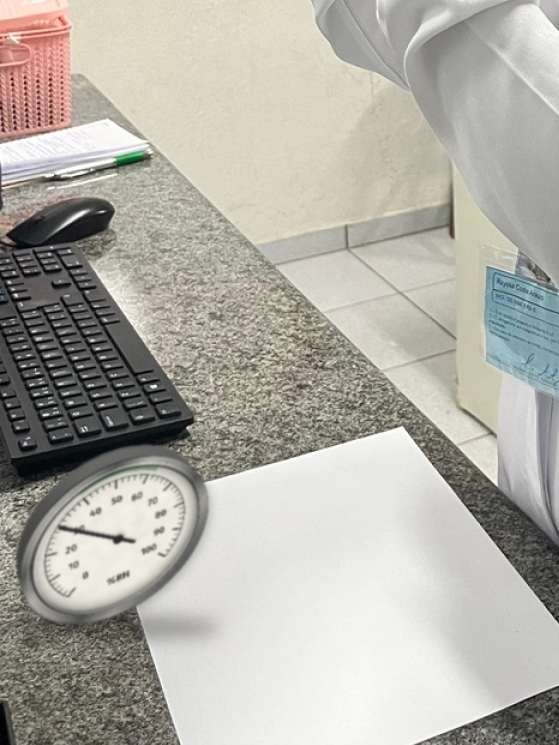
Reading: 30 %
